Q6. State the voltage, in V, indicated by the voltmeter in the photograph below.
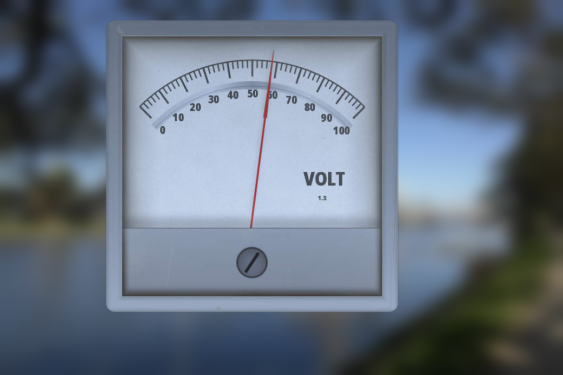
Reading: 58 V
